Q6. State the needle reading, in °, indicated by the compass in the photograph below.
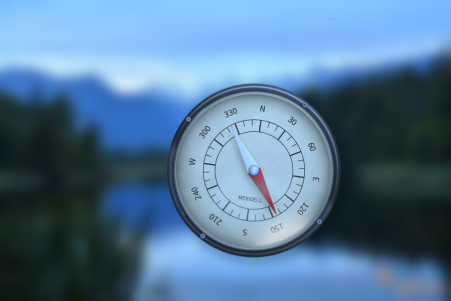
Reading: 145 °
